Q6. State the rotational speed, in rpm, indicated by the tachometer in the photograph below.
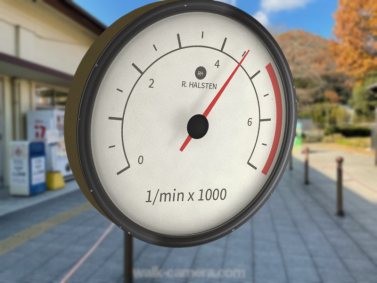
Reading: 4500 rpm
